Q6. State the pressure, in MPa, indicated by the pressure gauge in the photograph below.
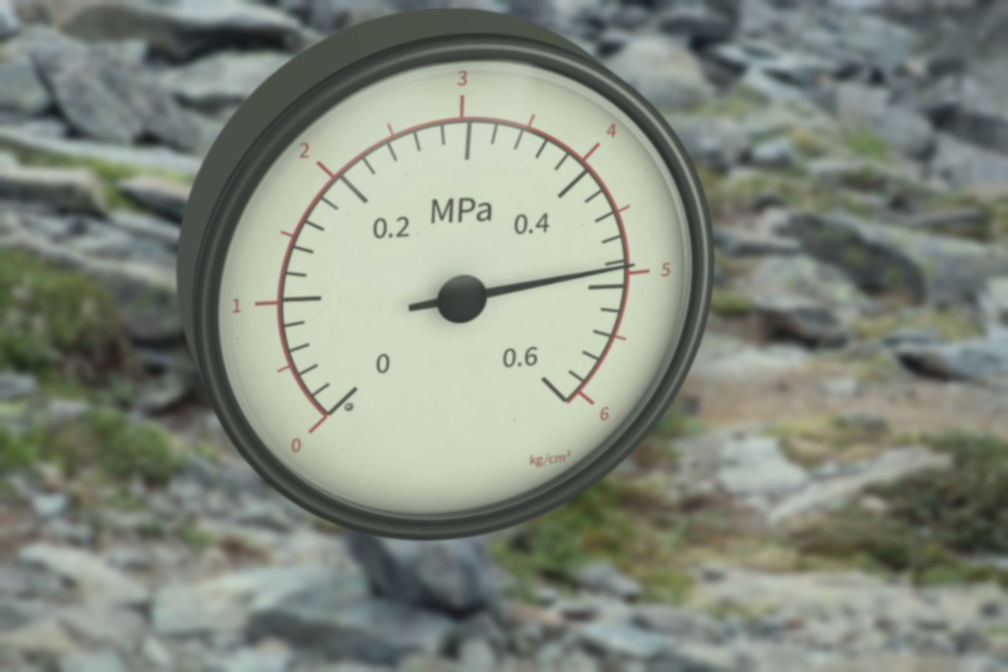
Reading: 0.48 MPa
